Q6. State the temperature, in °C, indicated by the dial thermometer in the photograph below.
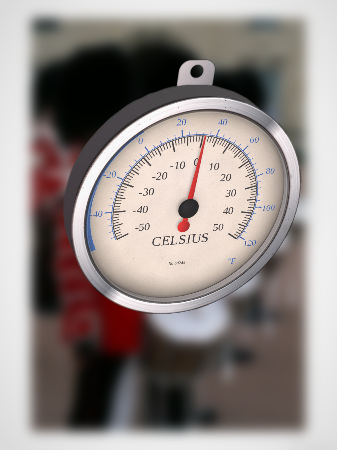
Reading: 0 °C
